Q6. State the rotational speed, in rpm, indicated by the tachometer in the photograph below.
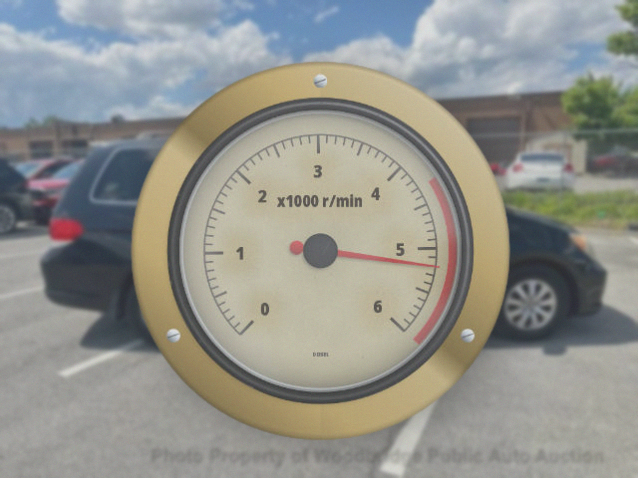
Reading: 5200 rpm
